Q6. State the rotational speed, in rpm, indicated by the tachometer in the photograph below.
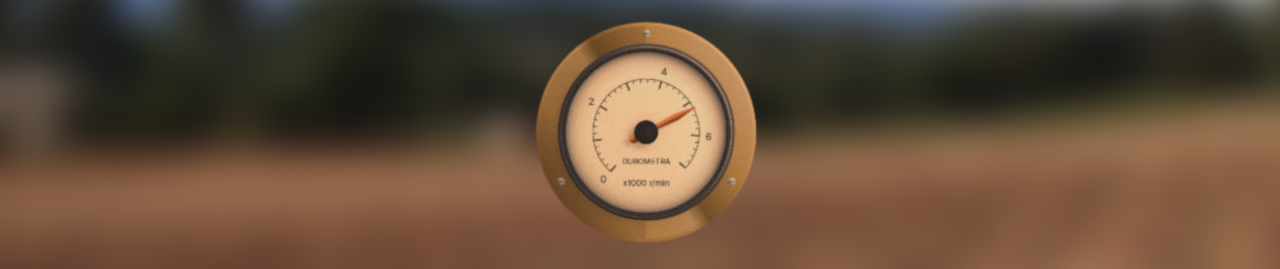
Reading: 5200 rpm
